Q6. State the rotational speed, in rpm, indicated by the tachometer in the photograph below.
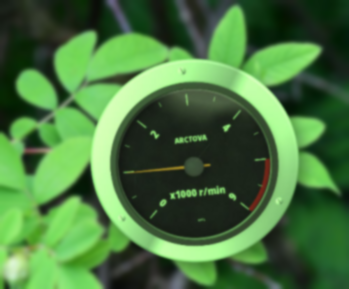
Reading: 1000 rpm
